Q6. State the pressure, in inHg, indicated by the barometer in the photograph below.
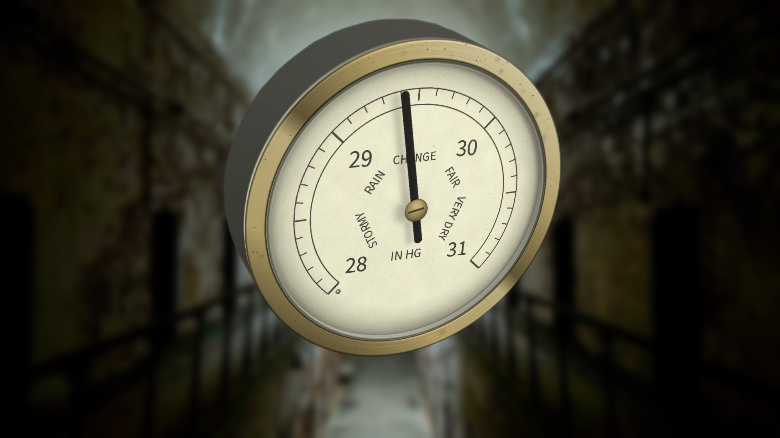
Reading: 29.4 inHg
